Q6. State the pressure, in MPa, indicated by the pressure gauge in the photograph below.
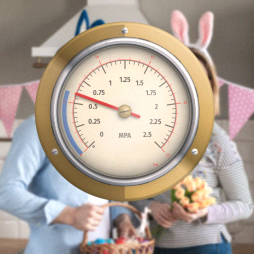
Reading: 0.6 MPa
